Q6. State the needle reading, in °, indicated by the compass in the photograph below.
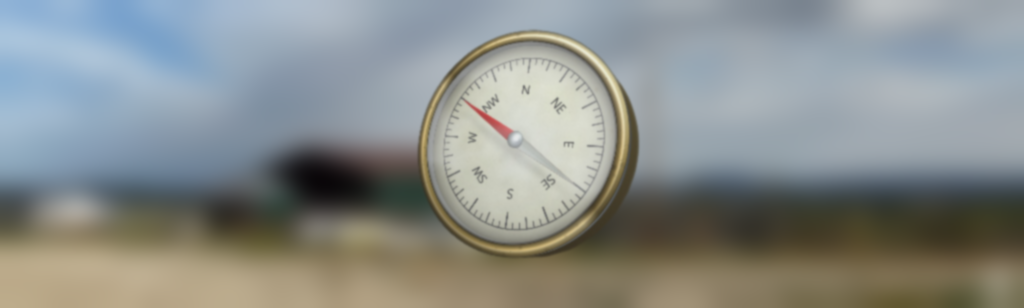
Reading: 300 °
